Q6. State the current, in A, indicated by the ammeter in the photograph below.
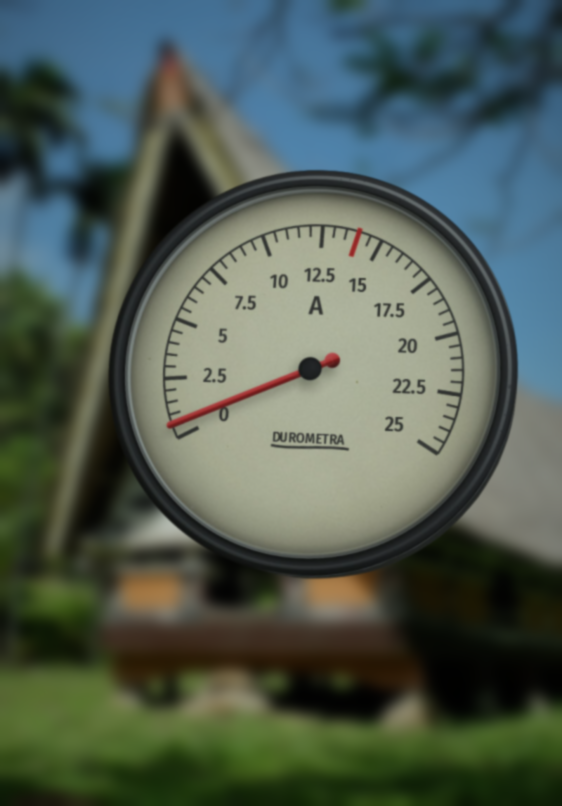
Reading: 0.5 A
